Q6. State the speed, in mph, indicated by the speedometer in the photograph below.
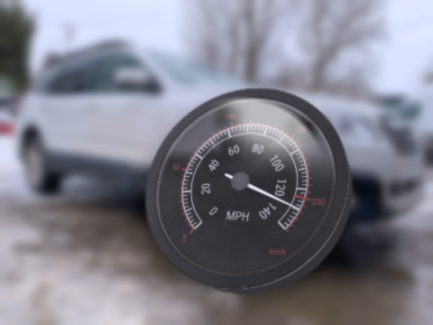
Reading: 130 mph
